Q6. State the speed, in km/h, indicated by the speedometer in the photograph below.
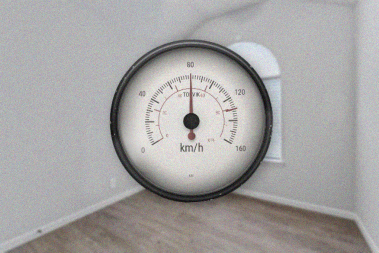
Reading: 80 km/h
